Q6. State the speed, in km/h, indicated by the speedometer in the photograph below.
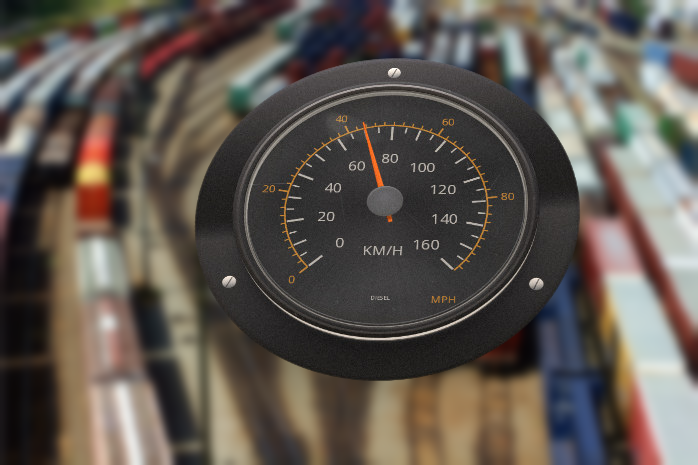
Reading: 70 km/h
